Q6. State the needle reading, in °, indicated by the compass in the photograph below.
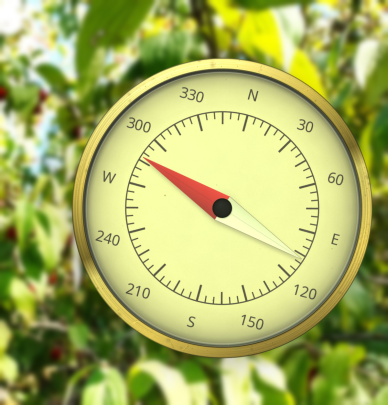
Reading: 287.5 °
